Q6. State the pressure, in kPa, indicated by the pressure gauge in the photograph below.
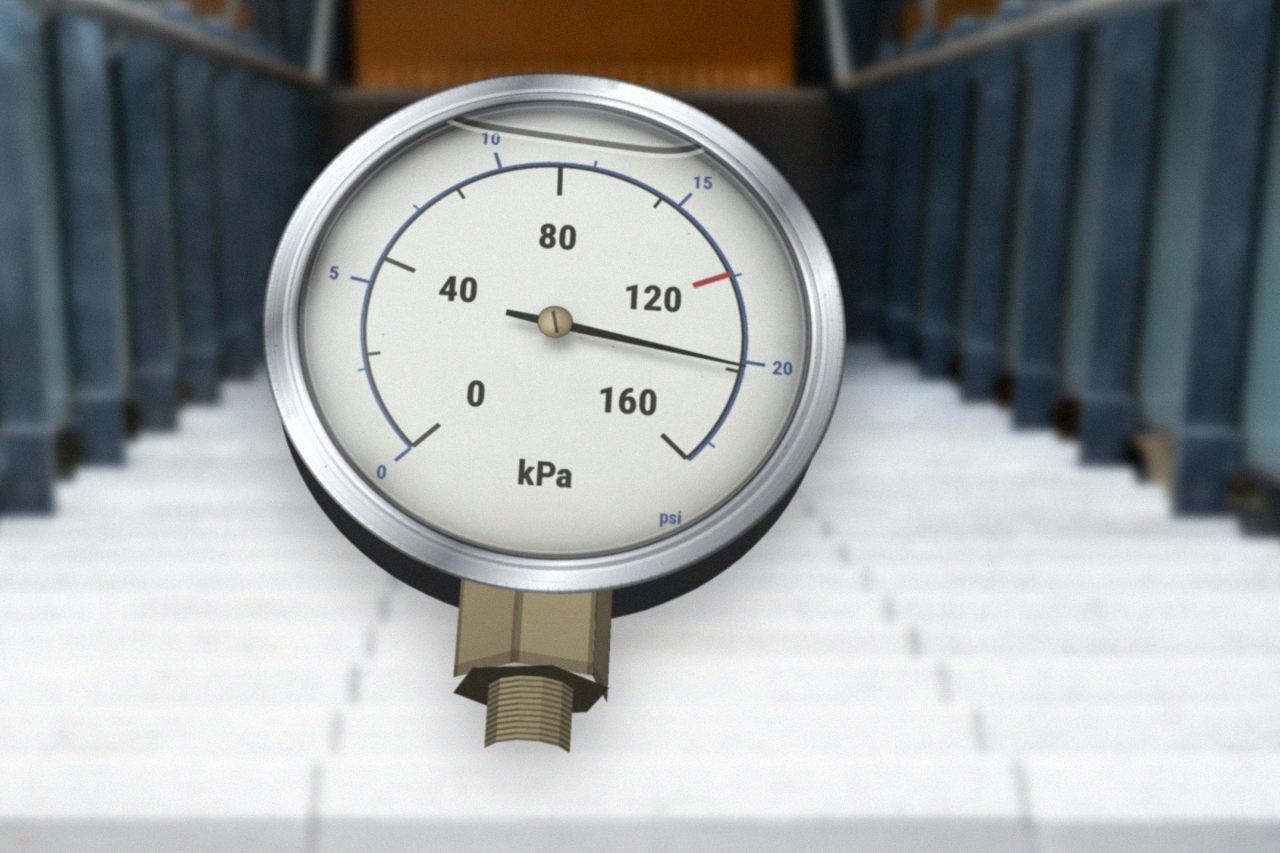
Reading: 140 kPa
